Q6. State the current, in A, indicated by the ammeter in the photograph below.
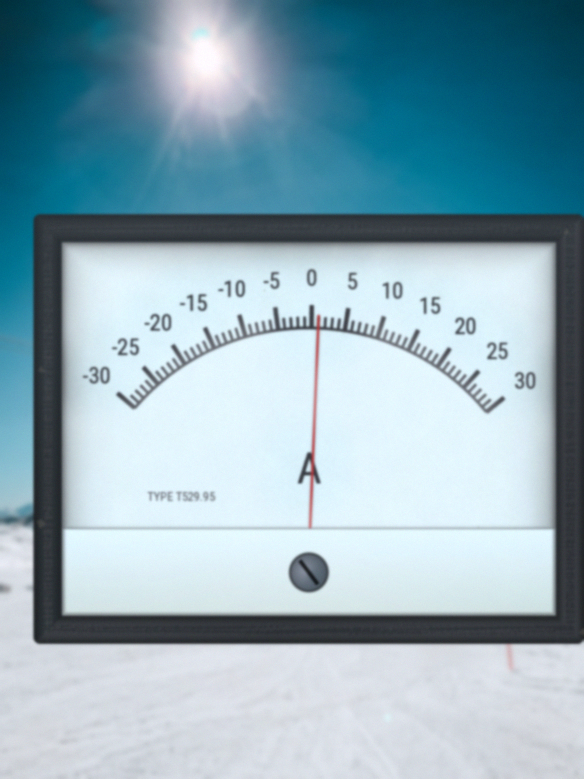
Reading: 1 A
